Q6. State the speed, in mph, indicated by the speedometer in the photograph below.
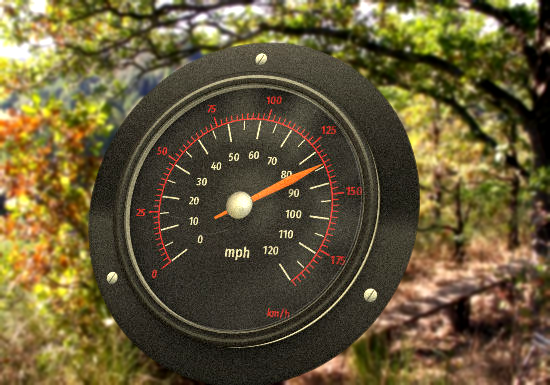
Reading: 85 mph
